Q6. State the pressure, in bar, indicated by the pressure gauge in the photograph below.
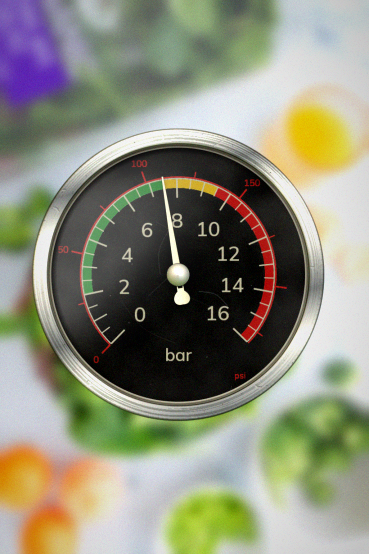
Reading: 7.5 bar
